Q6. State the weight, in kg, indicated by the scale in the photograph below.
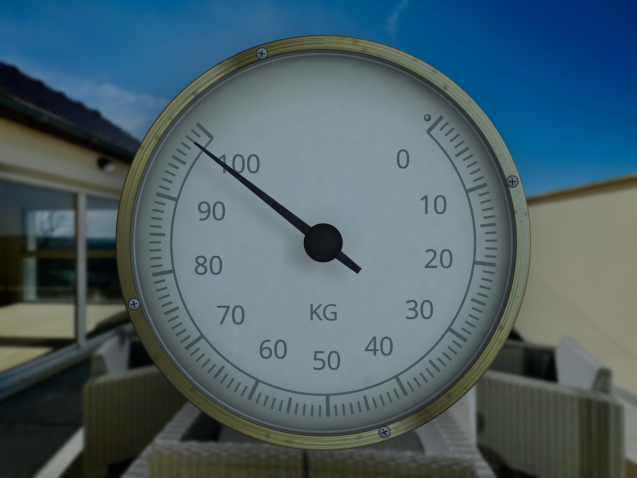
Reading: 98 kg
